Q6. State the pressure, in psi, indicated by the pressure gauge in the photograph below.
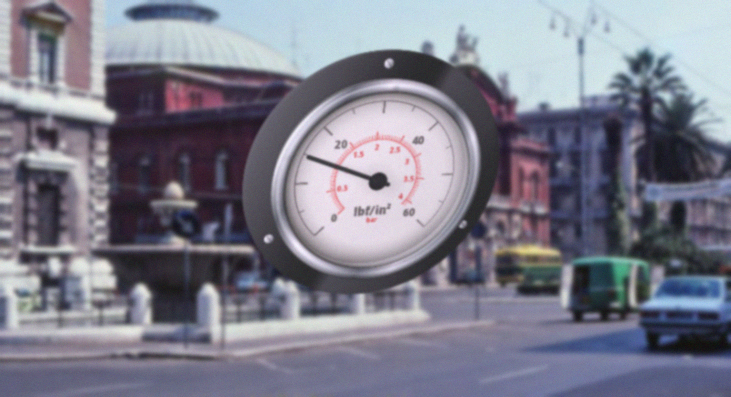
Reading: 15 psi
